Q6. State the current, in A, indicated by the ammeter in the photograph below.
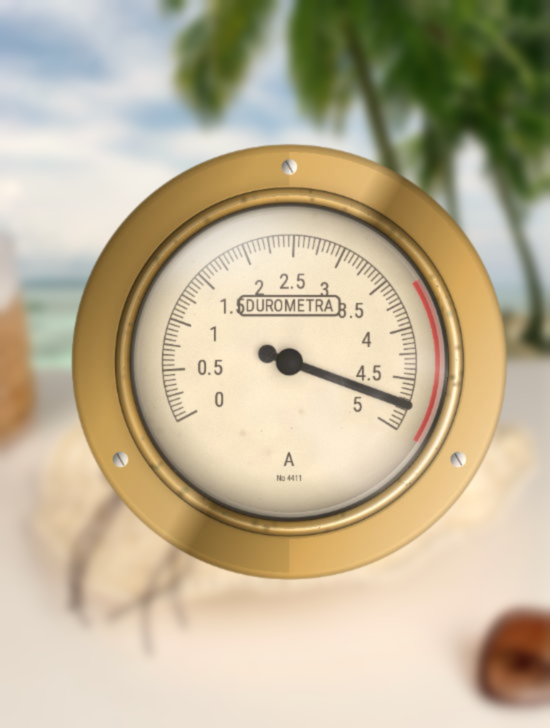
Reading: 4.75 A
